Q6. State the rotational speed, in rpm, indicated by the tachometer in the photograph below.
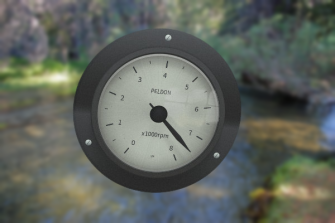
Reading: 7500 rpm
